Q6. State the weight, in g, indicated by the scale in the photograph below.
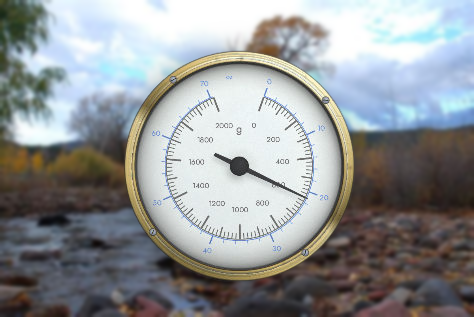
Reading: 600 g
